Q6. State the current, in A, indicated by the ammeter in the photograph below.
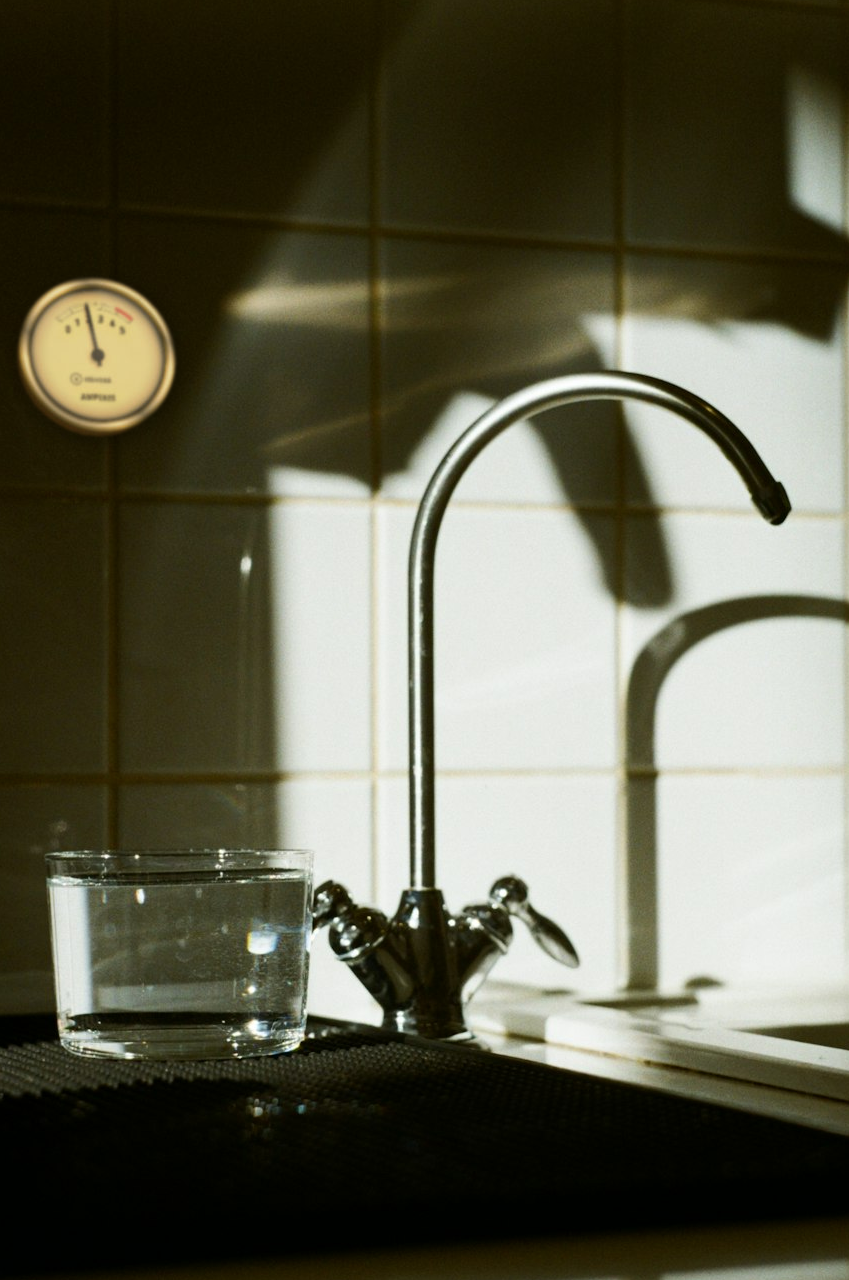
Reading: 2 A
